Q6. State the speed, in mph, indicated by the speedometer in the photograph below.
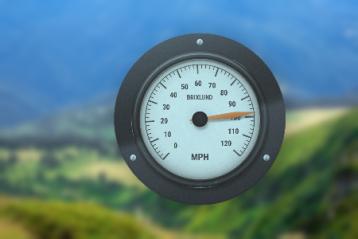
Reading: 98 mph
